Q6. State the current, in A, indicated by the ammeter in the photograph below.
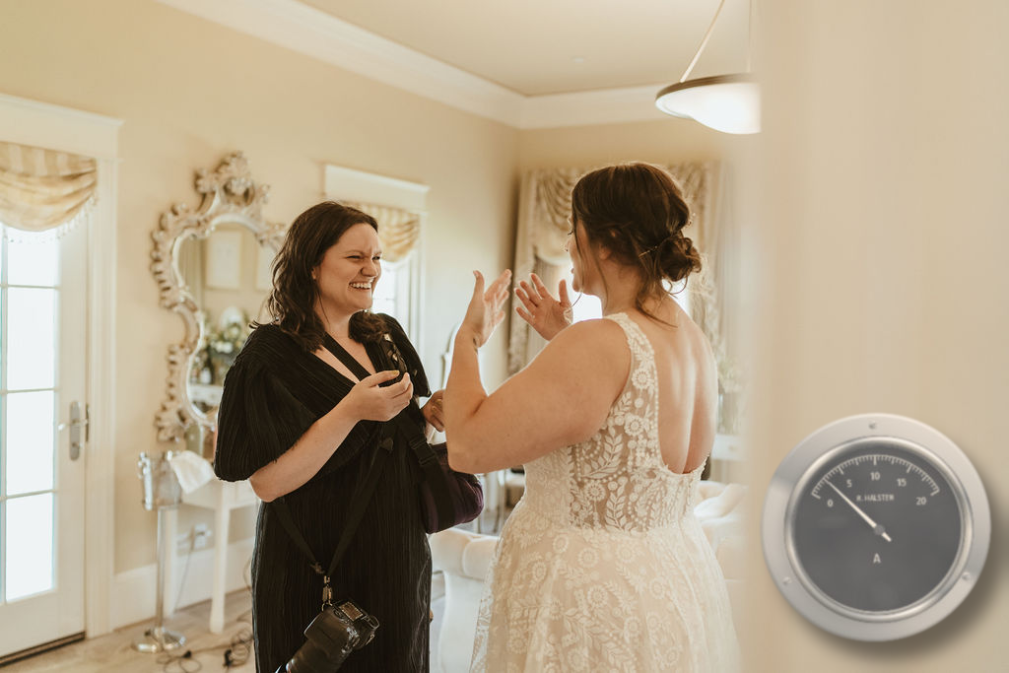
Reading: 2.5 A
